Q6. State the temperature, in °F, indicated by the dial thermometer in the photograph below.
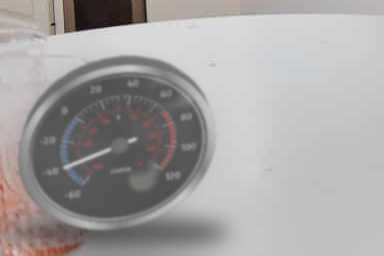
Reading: -40 °F
